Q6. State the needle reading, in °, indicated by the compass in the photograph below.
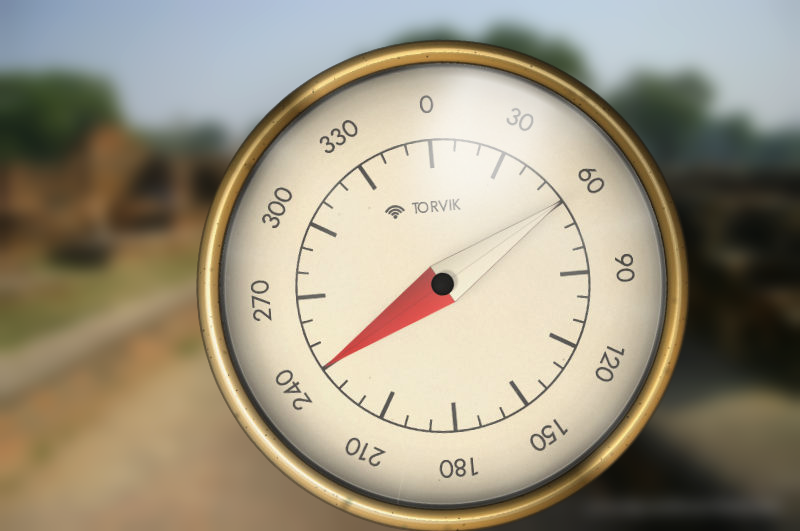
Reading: 240 °
